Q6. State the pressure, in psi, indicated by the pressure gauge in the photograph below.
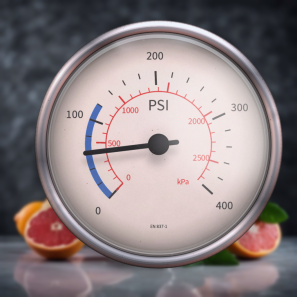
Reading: 60 psi
